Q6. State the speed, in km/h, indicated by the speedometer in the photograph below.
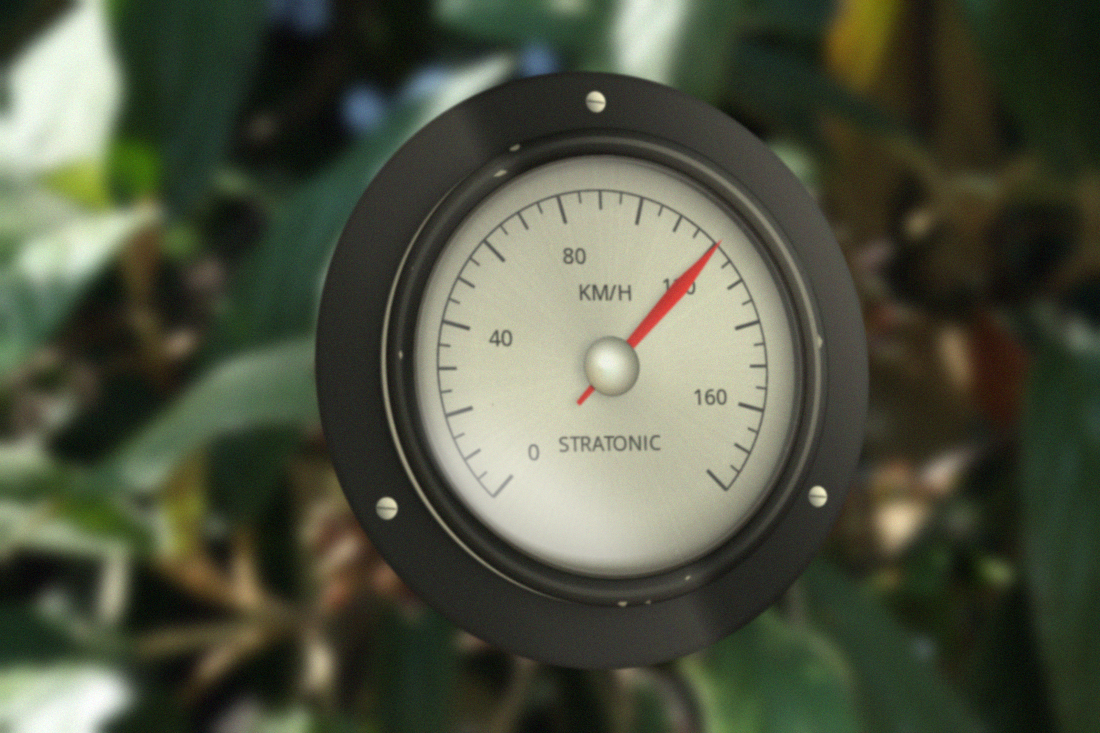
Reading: 120 km/h
